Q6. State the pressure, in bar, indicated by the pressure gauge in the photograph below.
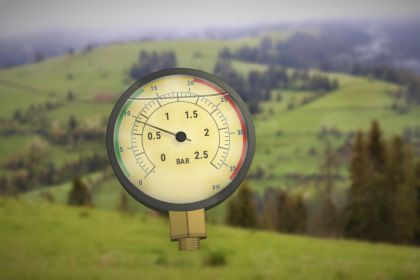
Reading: 0.65 bar
